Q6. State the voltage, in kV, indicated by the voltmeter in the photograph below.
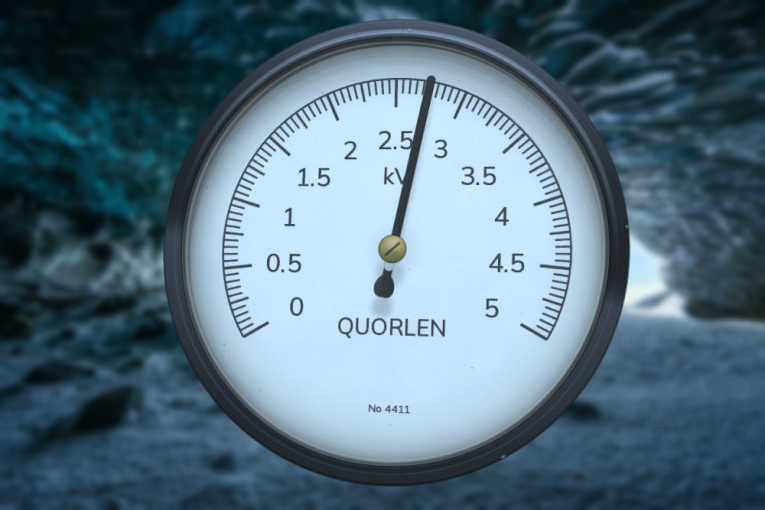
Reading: 2.75 kV
